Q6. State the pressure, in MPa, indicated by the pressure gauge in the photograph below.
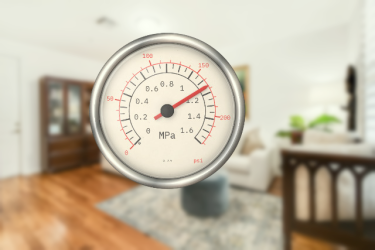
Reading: 1.15 MPa
